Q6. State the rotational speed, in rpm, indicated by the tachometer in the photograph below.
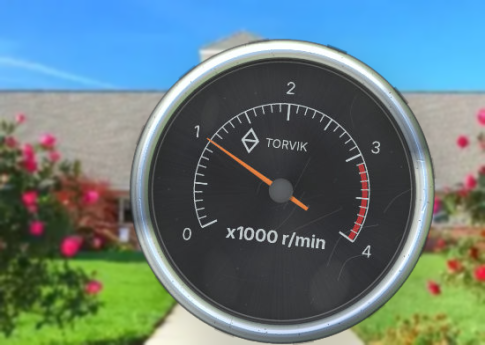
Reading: 1000 rpm
